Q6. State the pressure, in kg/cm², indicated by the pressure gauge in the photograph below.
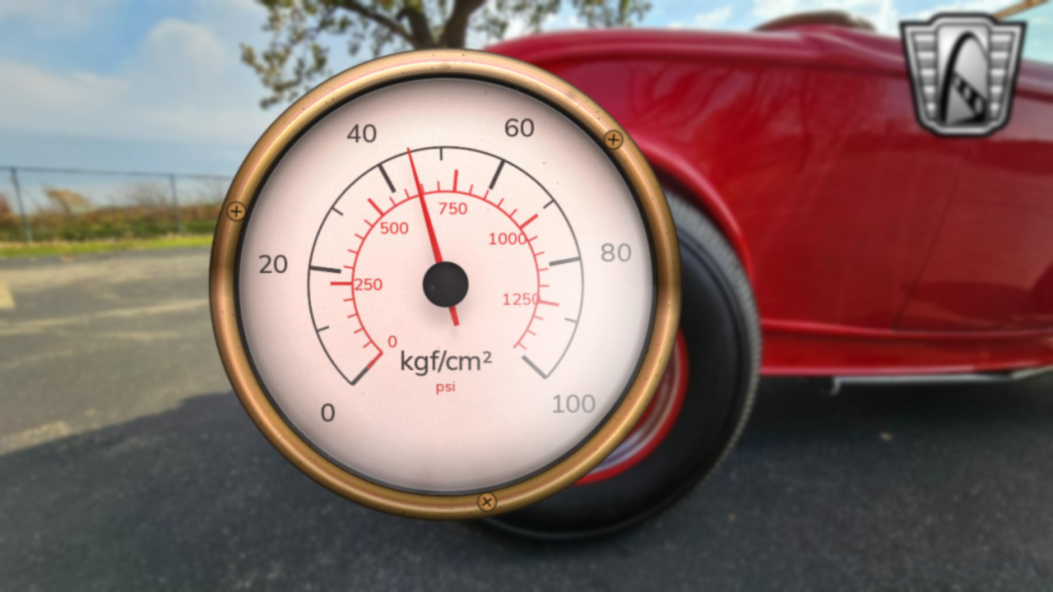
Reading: 45 kg/cm²
